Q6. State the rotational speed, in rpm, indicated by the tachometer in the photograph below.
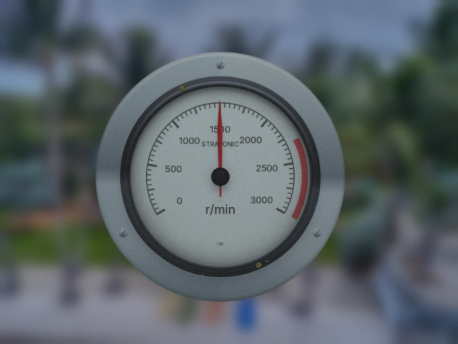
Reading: 1500 rpm
